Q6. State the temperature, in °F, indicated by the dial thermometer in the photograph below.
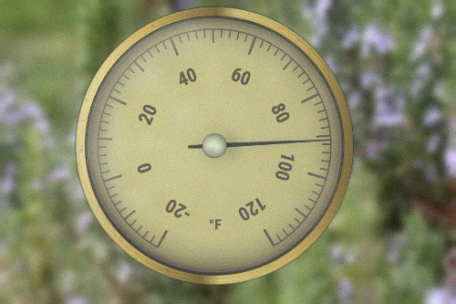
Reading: 91 °F
